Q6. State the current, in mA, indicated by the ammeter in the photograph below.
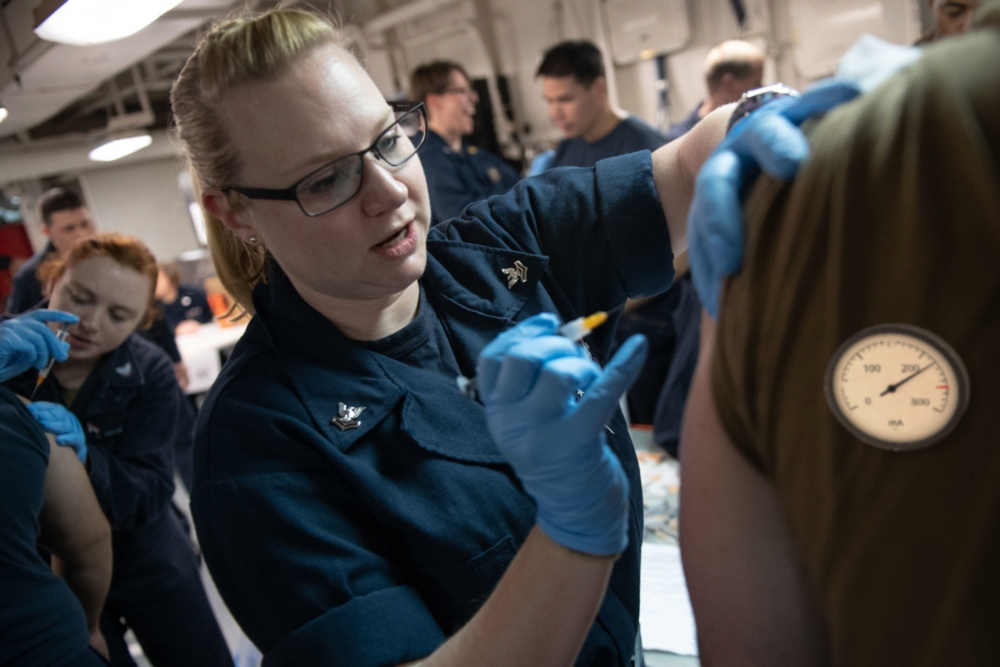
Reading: 220 mA
